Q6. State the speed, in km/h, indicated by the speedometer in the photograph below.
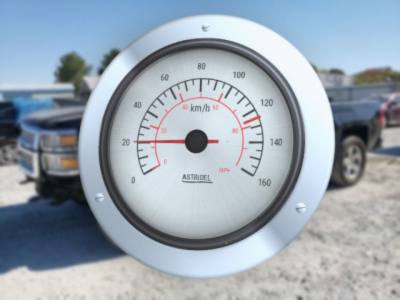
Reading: 20 km/h
